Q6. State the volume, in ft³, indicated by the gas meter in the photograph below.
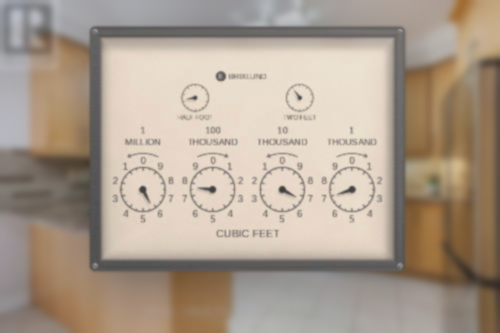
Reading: 576700 ft³
